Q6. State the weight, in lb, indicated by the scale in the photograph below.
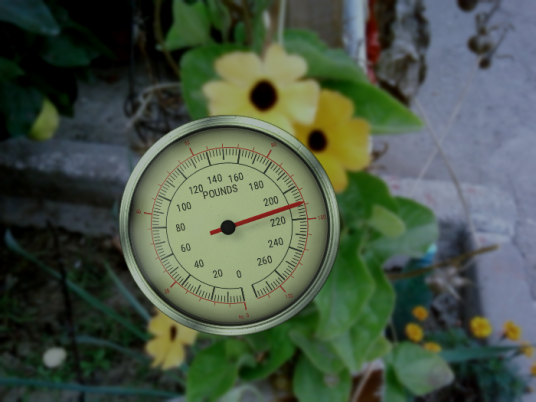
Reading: 210 lb
